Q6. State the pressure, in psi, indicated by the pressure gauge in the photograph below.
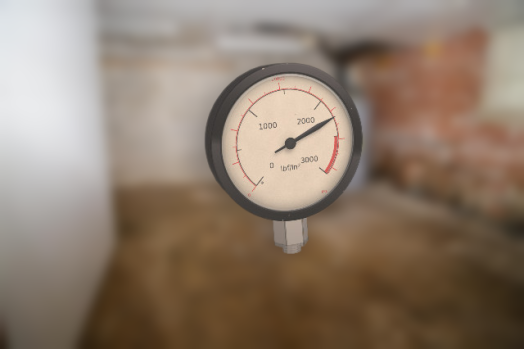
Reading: 2250 psi
